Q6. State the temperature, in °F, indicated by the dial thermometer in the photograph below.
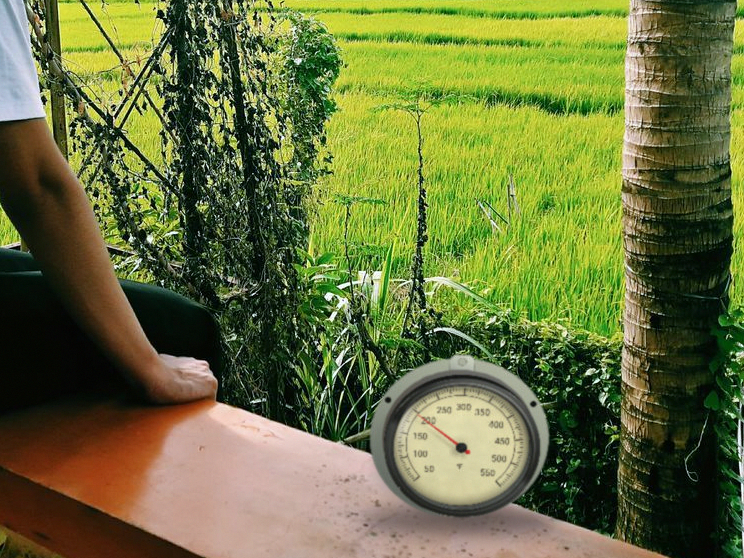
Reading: 200 °F
